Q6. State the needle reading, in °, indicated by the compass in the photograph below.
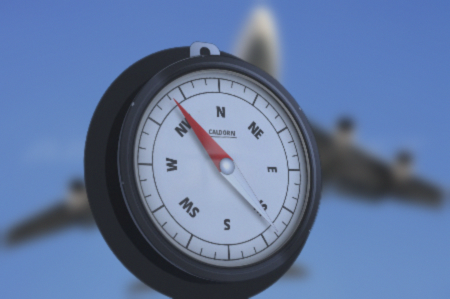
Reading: 320 °
